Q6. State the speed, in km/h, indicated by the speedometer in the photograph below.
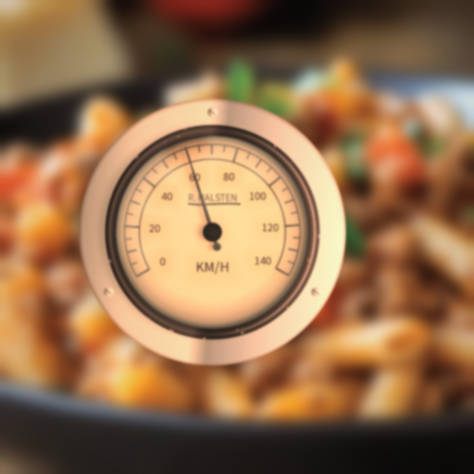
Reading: 60 km/h
